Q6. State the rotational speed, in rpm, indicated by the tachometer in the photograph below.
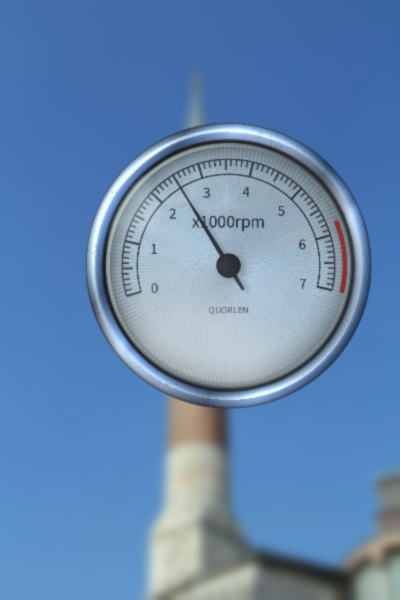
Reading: 2500 rpm
